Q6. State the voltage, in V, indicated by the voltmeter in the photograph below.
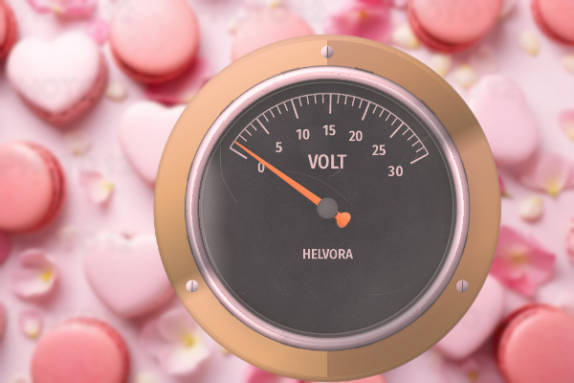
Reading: 1 V
